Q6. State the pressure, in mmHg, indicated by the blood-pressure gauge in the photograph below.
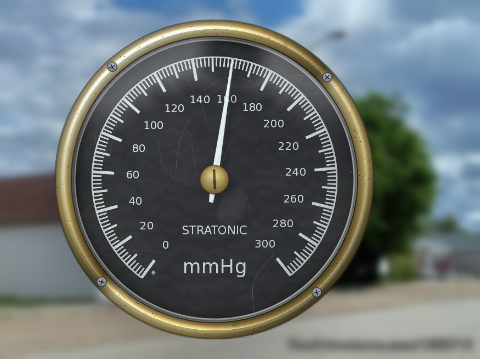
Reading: 160 mmHg
